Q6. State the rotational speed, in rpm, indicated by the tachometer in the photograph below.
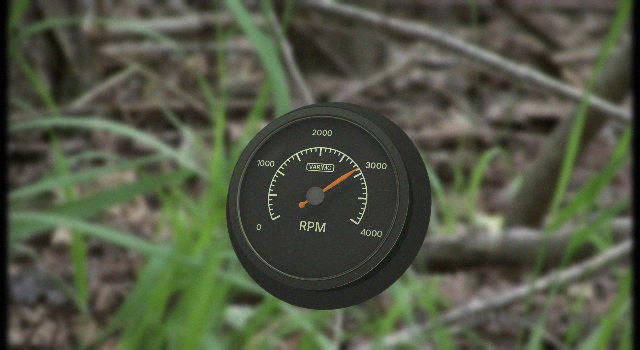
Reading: 2900 rpm
